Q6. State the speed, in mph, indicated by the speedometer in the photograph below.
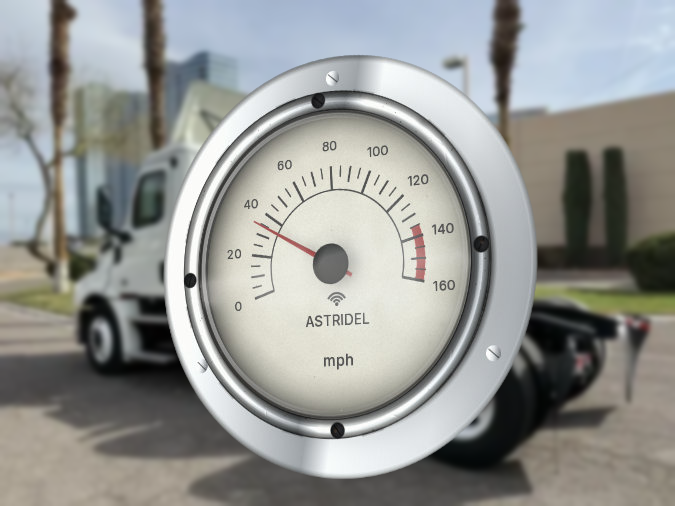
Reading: 35 mph
